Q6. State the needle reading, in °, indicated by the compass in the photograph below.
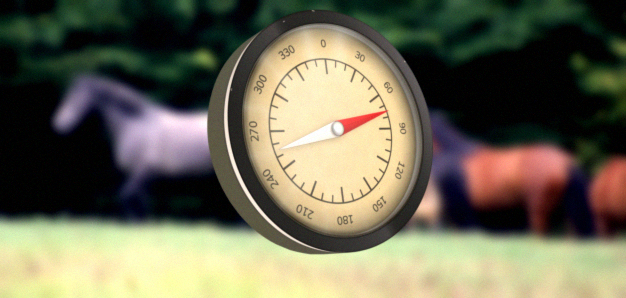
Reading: 75 °
